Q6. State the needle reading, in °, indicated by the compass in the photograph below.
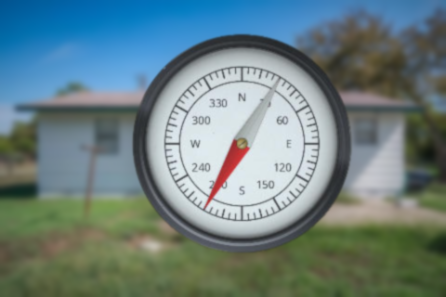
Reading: 210 °
